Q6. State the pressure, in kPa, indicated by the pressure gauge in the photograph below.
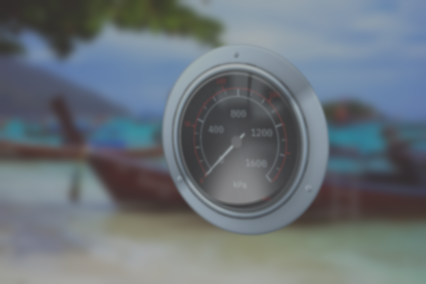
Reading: 0 kPa
